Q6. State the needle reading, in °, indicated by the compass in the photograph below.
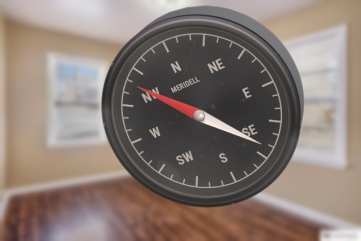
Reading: 320 °
